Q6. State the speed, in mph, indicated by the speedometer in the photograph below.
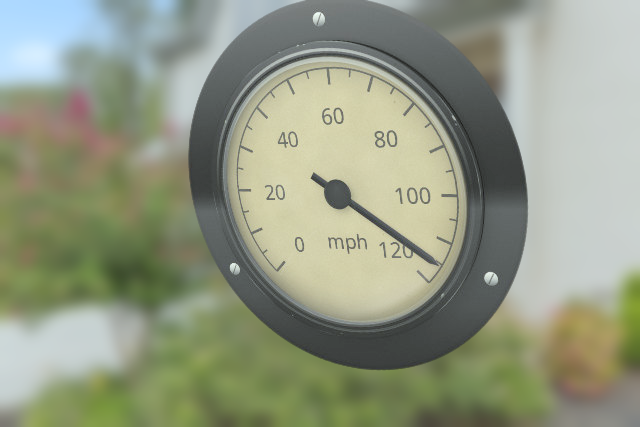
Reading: 115 mph
